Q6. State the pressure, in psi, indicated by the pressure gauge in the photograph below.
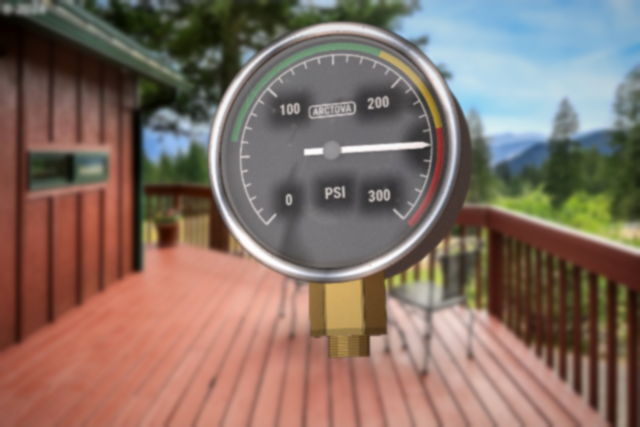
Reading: 250 psi
